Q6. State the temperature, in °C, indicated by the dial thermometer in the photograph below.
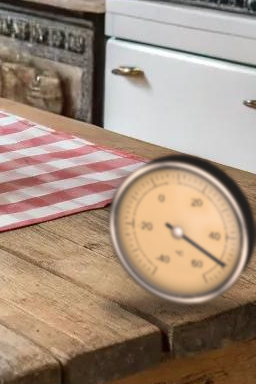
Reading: 50 °C
